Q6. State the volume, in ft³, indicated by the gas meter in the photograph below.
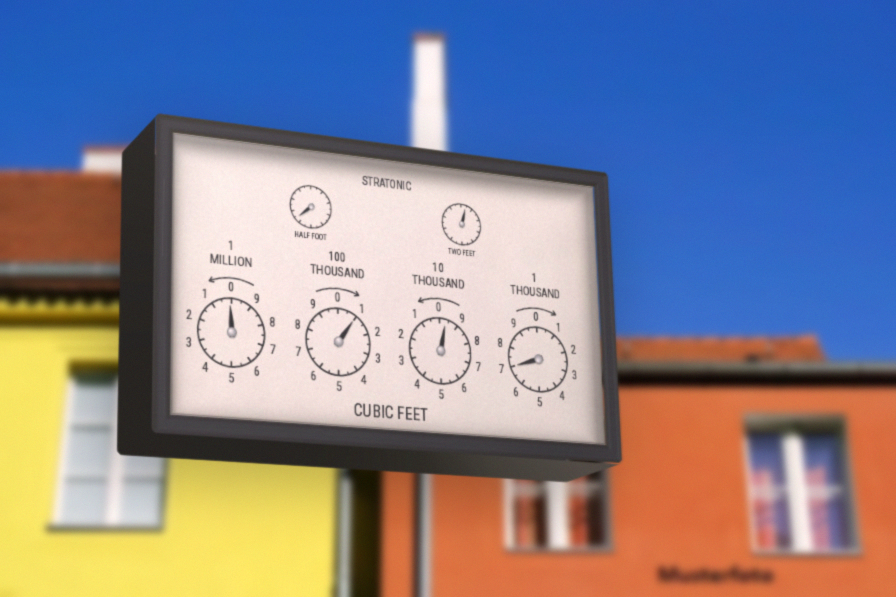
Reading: 9700 ft³
